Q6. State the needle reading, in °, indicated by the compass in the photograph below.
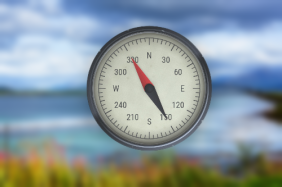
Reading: 330 °
